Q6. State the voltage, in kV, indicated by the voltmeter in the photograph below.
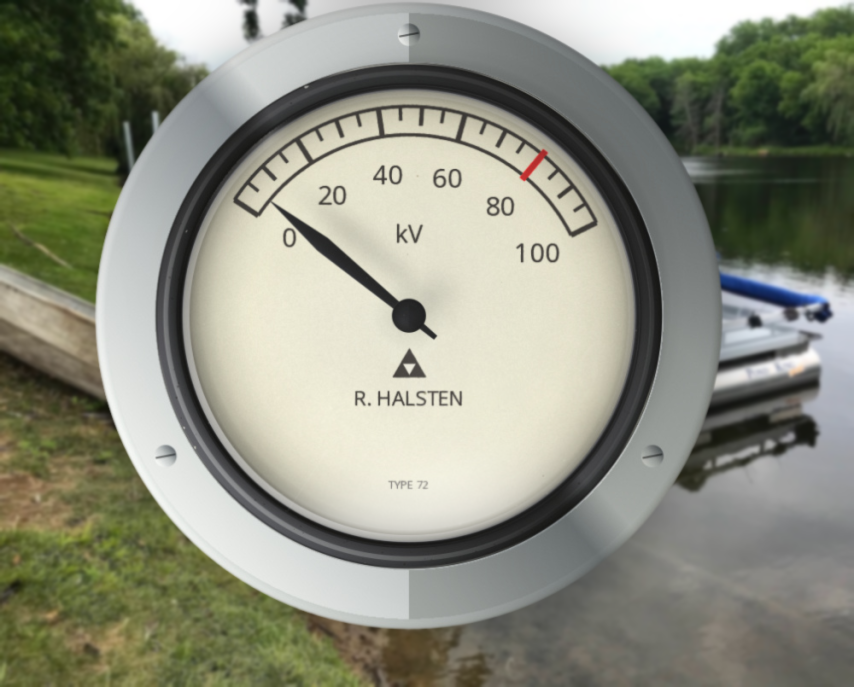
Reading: 5 kV
